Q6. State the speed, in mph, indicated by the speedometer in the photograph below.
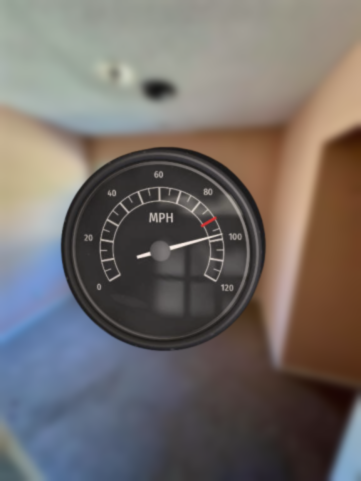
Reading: 97.5 mph
